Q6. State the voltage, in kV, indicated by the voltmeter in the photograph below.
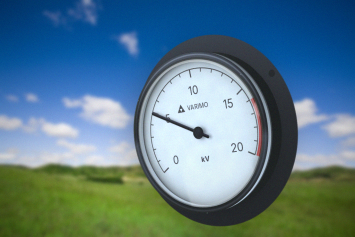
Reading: 5 kV
